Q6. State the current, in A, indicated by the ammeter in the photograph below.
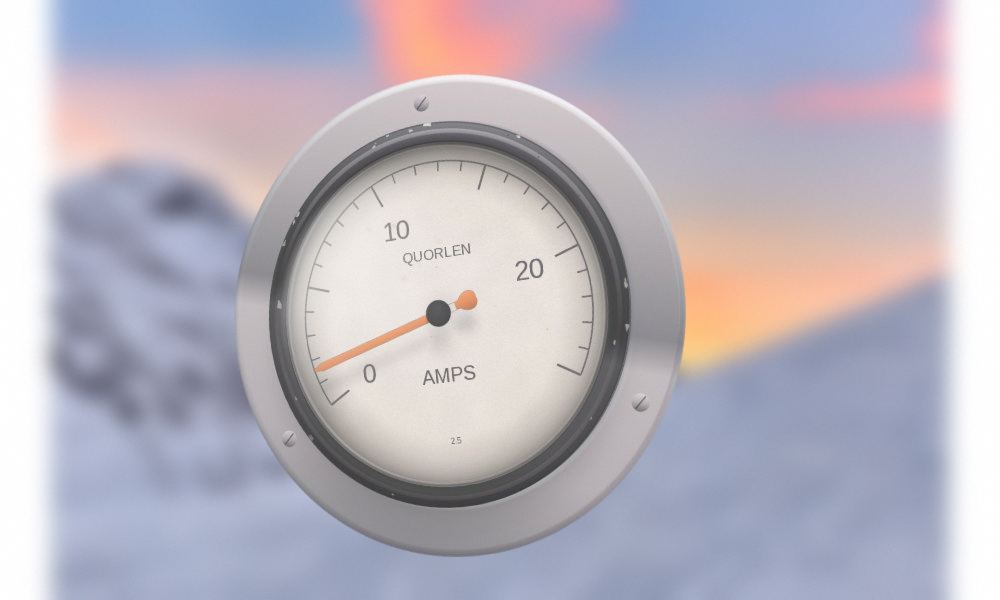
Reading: 1.5 A
